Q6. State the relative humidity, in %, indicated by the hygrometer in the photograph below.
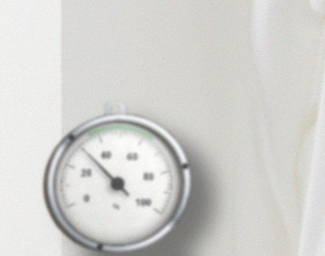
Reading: 30 %
